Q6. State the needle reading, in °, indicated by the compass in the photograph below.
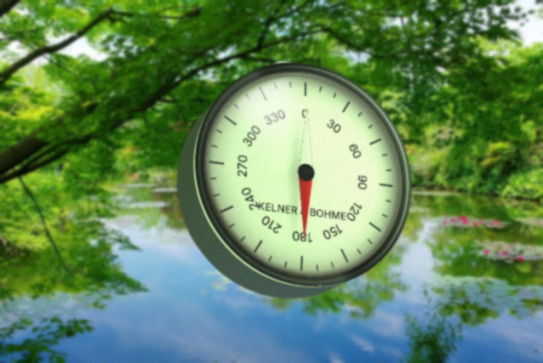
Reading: 180 °
